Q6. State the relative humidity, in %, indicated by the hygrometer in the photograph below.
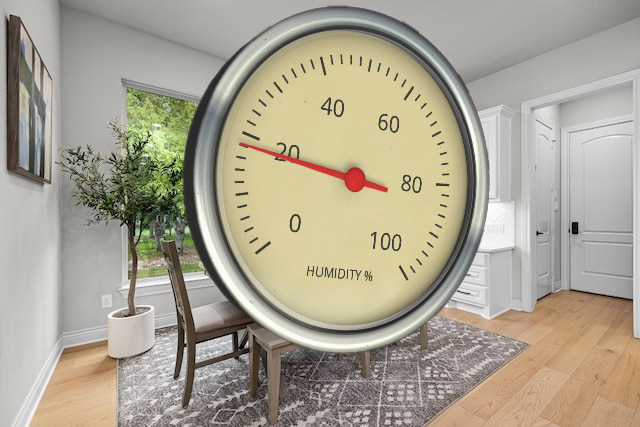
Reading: 18 %
